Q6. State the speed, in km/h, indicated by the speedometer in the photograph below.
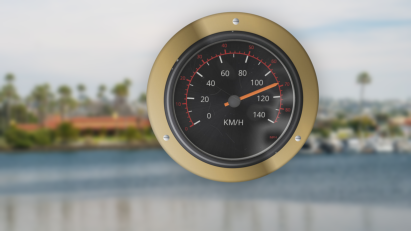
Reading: 110 km/h
